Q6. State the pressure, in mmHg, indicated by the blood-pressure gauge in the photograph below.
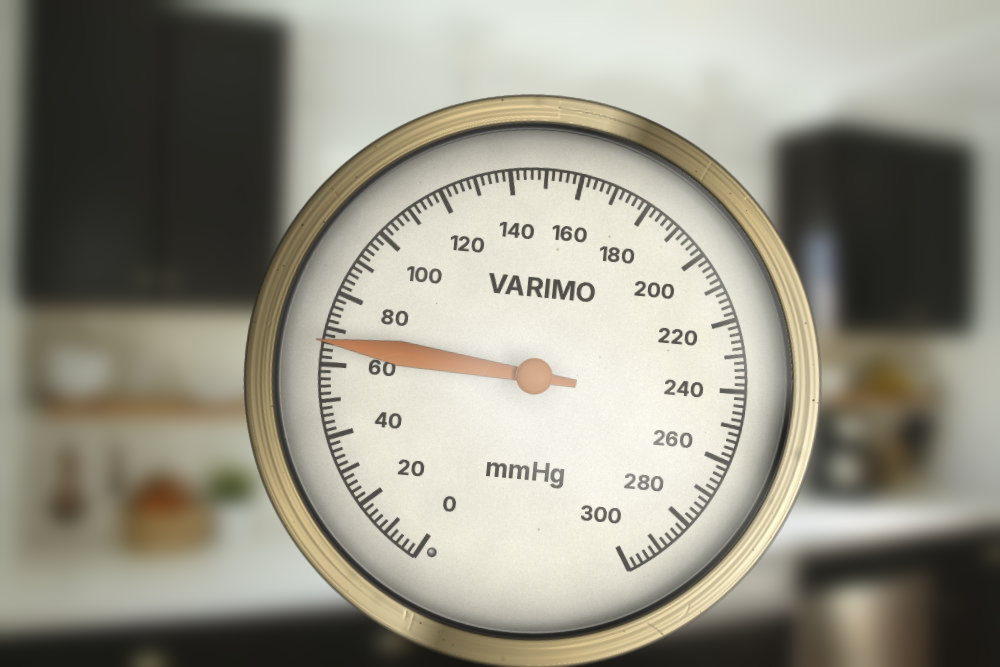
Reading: 66 mmHg
